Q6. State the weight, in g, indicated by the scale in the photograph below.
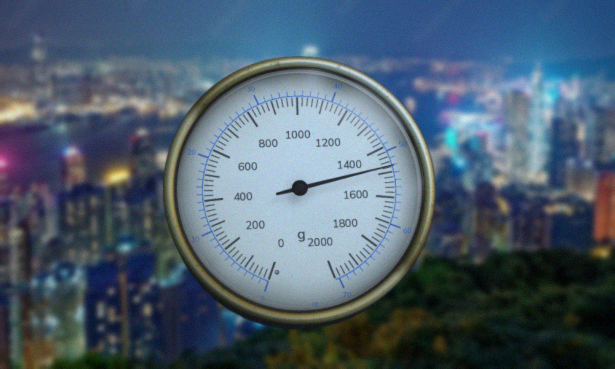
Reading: 1480 g
